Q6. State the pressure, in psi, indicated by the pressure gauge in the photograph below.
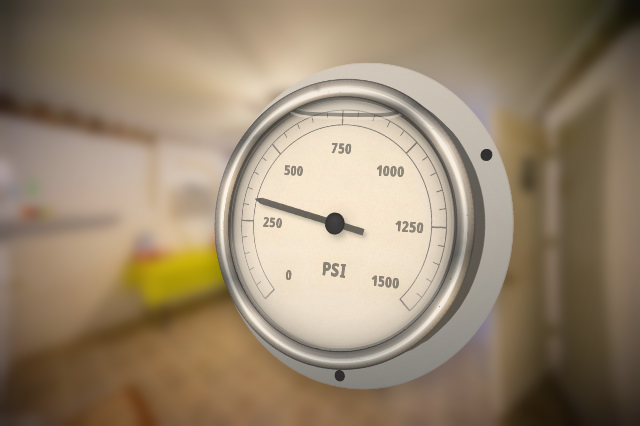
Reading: 325 psi
